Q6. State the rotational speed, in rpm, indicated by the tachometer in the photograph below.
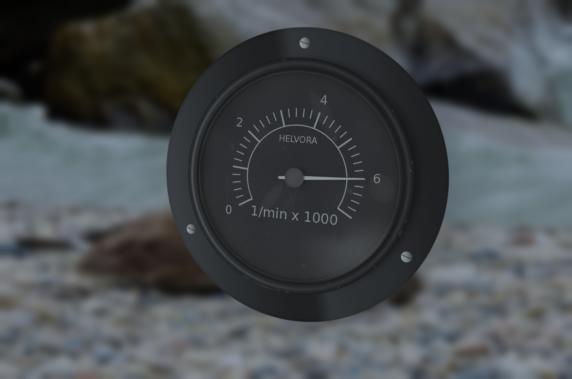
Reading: 6000 rpm
